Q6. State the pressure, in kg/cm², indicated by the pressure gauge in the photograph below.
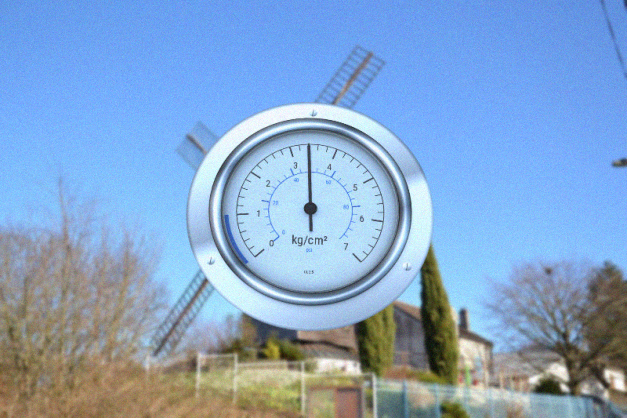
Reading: 3.4 kg/cm²
